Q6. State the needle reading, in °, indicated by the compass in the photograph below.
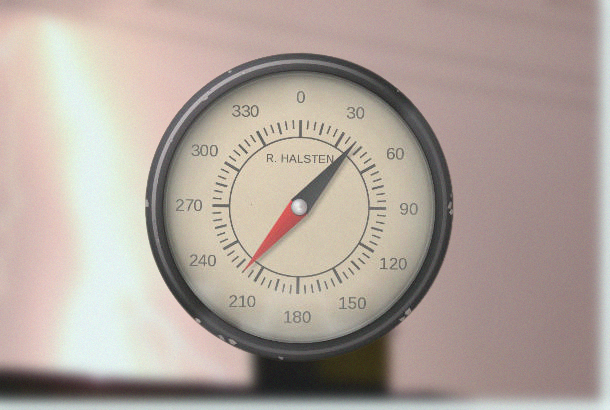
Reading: 220 °
